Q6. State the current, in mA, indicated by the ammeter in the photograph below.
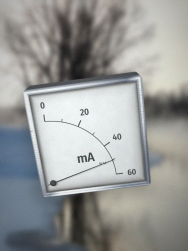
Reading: 50 mA
